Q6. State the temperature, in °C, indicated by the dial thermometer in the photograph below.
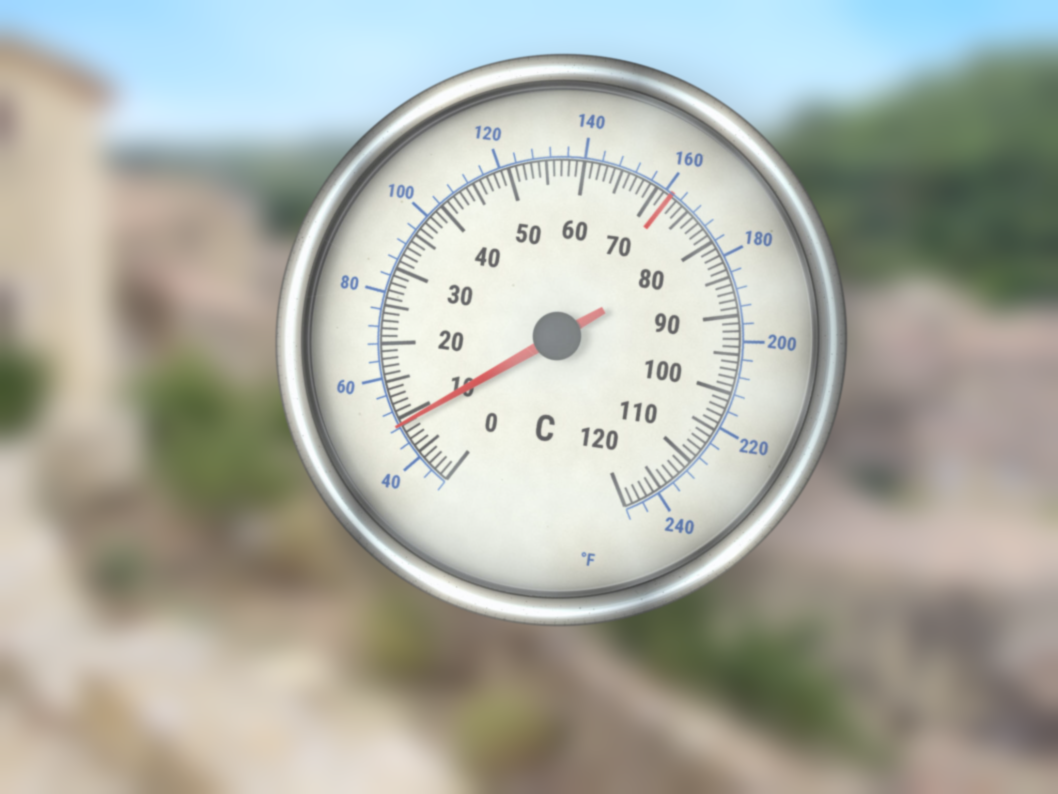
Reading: 9 °C
